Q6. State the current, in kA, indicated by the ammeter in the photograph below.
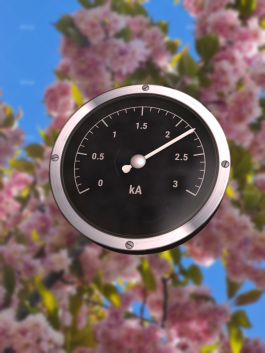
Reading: 2.2 kA
